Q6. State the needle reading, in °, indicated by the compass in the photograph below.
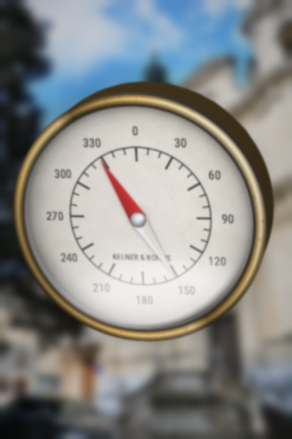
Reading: 330 °
